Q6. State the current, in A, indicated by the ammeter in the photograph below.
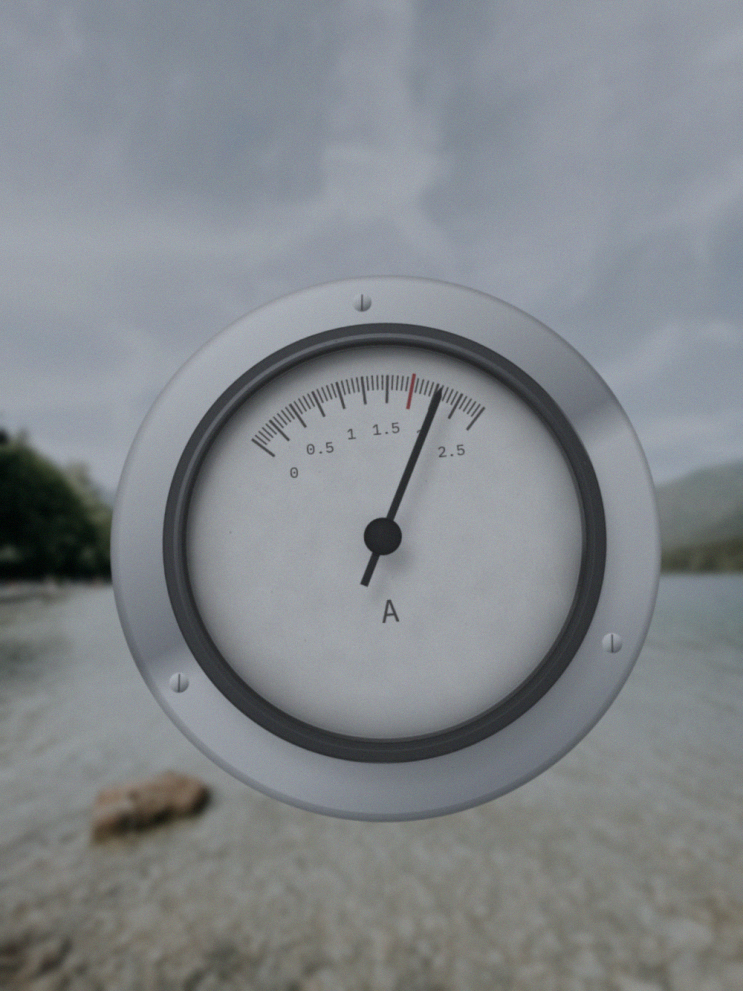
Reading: 2.05 A
